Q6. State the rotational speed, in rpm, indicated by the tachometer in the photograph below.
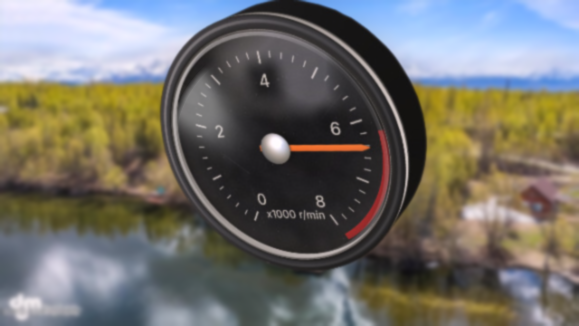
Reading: 6400 rpm
